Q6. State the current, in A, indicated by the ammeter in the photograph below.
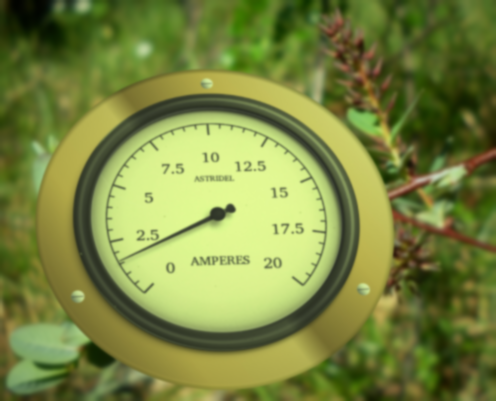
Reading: 1.5 A
